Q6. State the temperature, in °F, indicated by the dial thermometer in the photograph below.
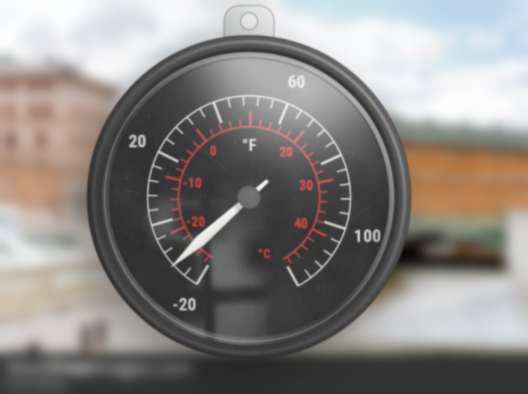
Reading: -12 °F
